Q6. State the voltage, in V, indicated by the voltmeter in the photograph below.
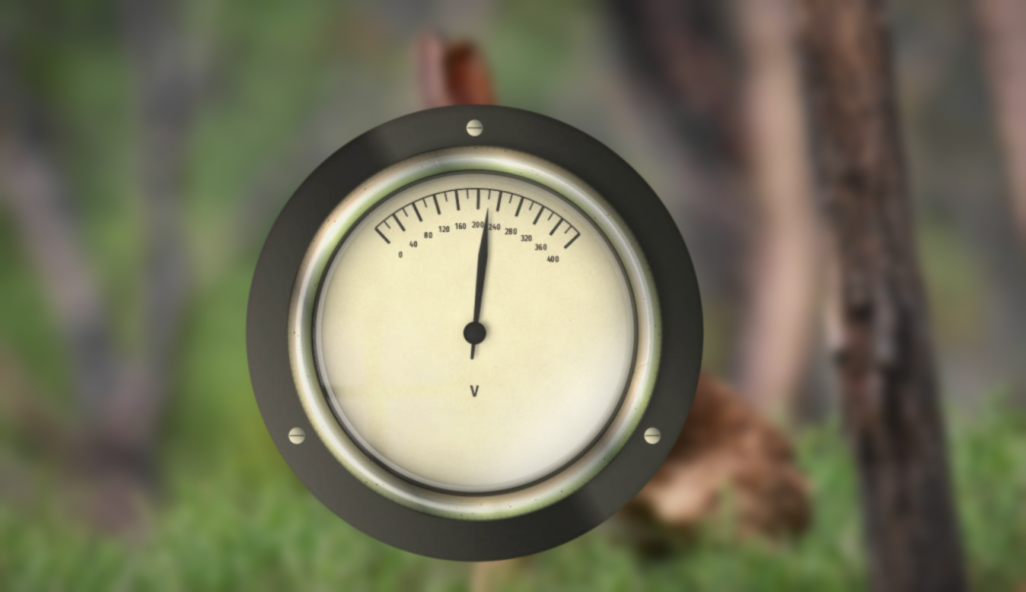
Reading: 220 V
